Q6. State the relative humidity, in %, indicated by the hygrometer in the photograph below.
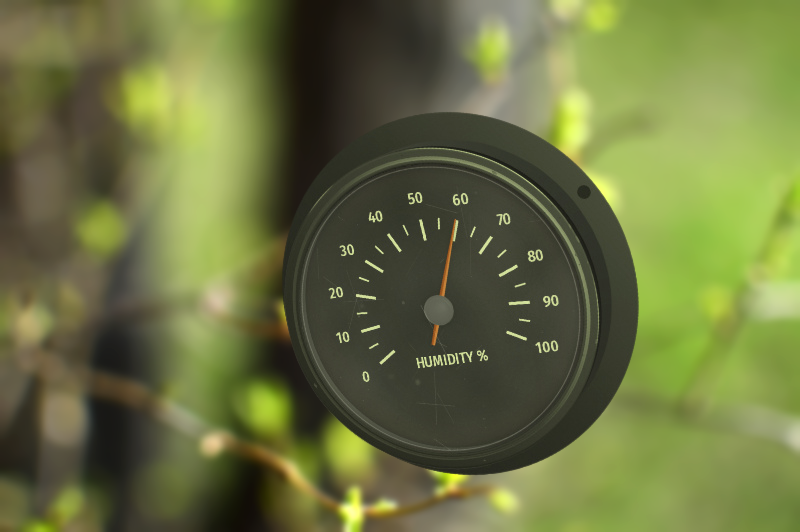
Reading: 60 %
